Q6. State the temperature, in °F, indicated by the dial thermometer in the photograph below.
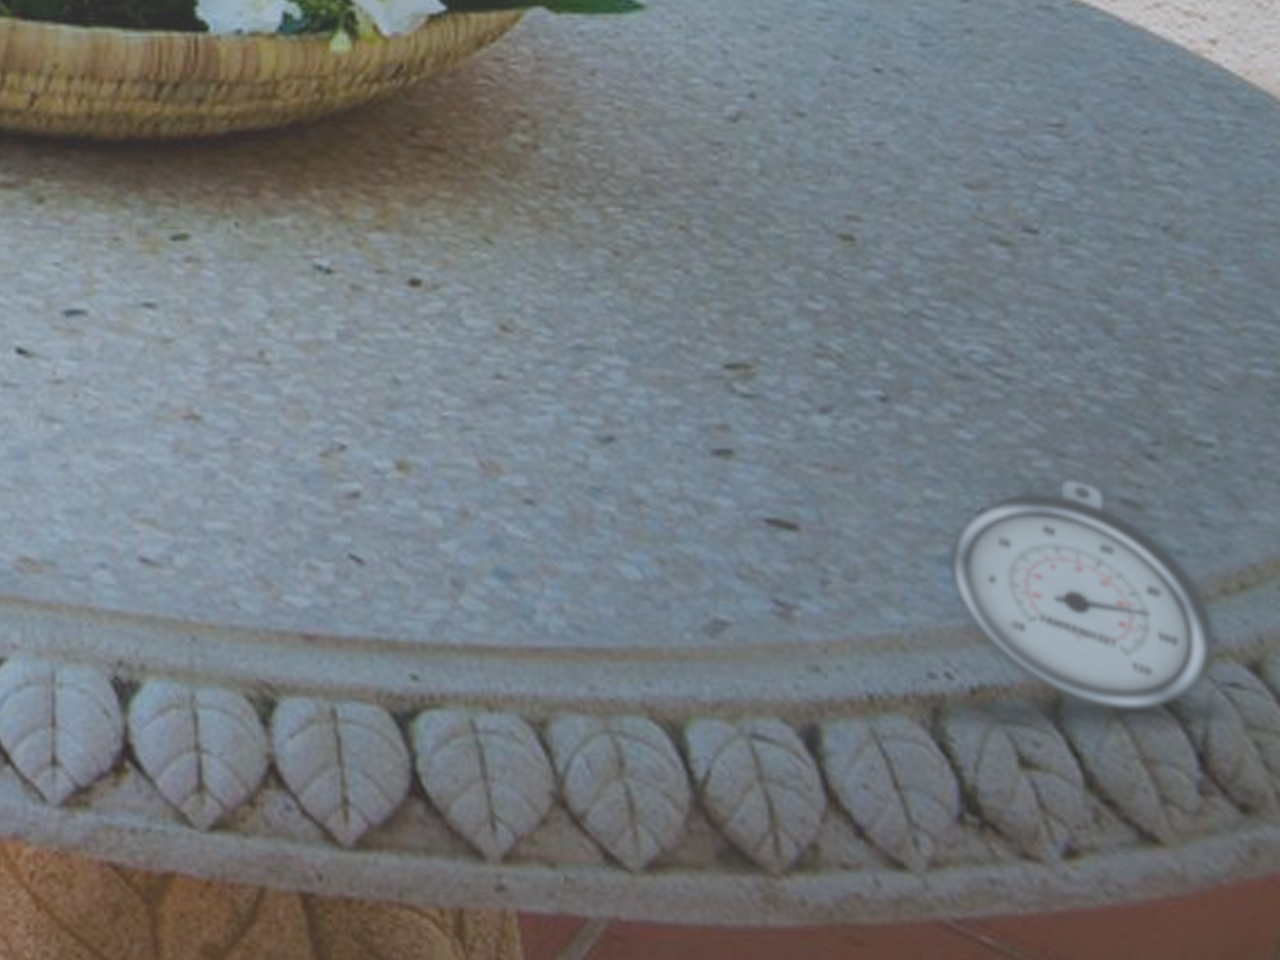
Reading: 90 °F
